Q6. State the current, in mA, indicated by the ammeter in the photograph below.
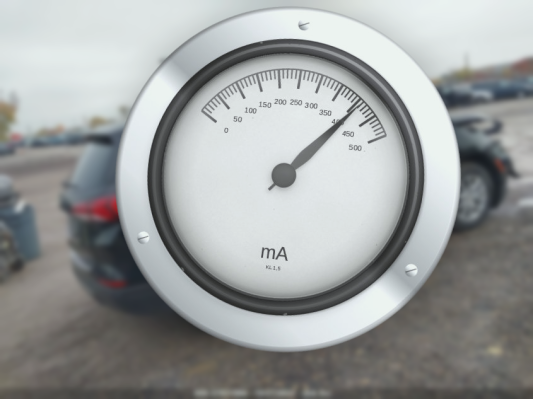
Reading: 410 mA
